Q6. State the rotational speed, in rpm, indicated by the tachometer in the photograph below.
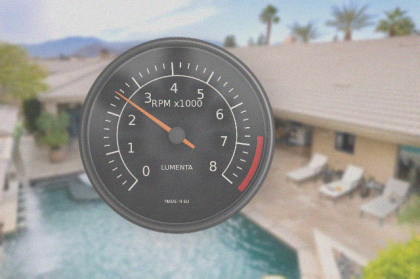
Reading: 2500 rpm
